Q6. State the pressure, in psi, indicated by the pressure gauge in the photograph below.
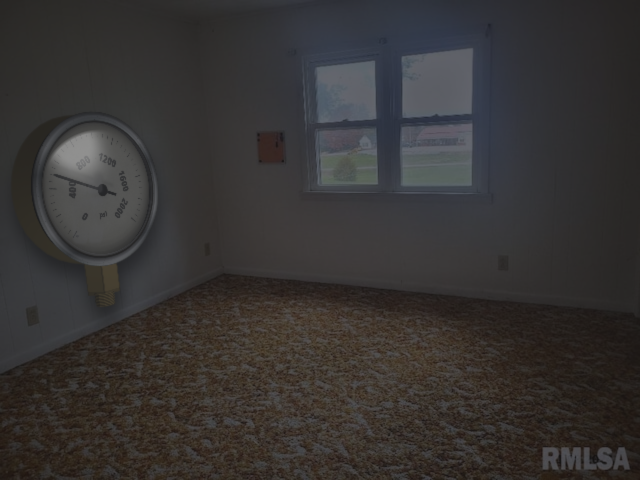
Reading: 500 psi
